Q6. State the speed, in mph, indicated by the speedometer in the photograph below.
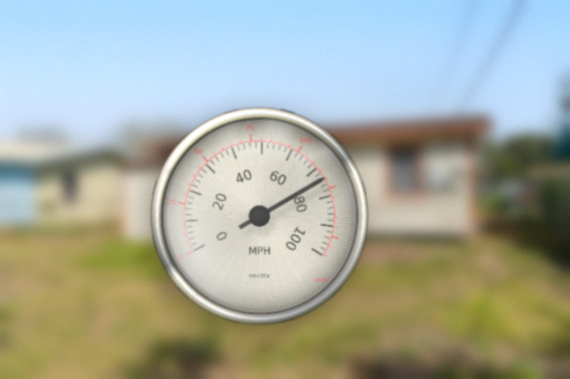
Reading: 74 mph
